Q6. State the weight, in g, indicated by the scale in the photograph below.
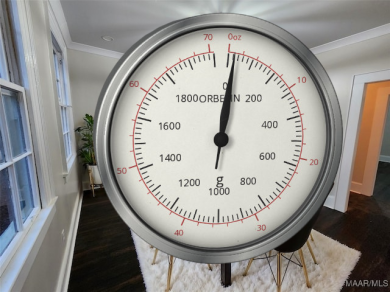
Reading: 20 g
